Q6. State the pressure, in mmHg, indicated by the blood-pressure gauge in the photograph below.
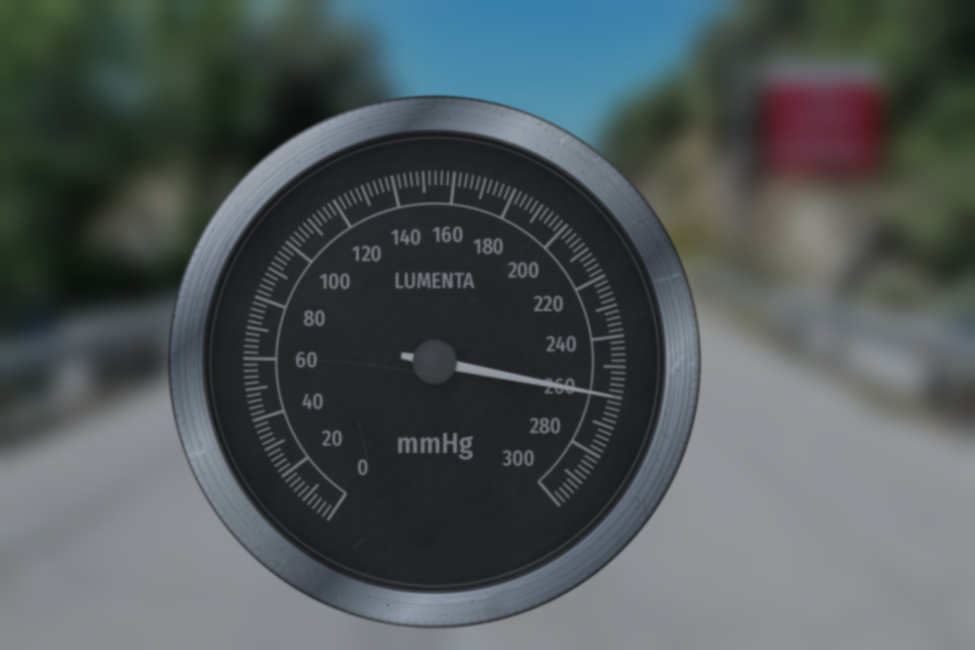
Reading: 260 mmHg
